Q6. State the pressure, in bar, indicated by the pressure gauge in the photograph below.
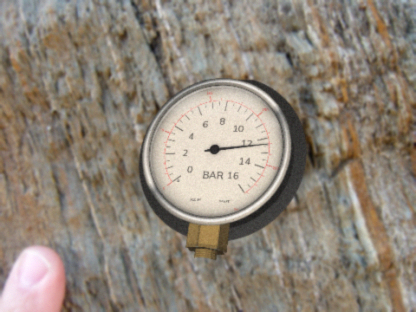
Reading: 12.5 bar
